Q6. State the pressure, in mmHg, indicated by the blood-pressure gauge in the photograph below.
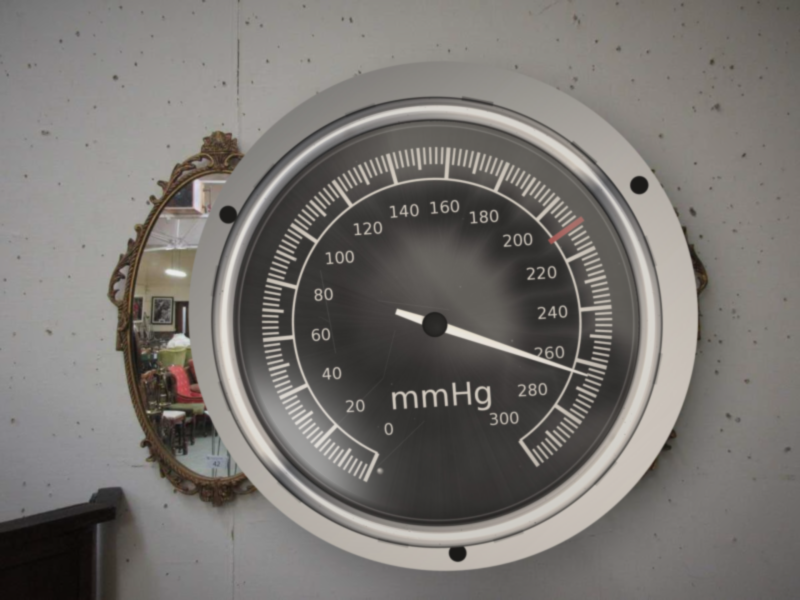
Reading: 264 mmHg
